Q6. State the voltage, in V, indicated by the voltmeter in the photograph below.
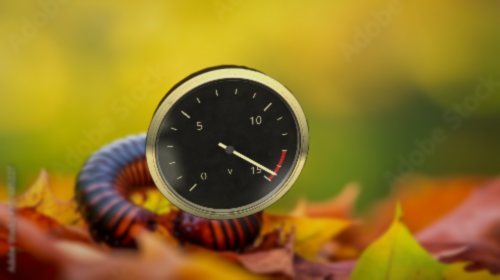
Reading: 14.5 V
